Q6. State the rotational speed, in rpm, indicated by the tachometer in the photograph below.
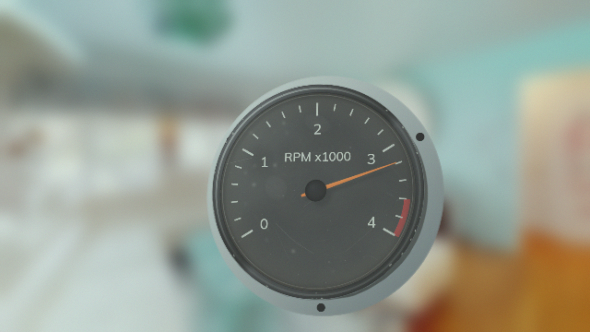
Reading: 3200 rpm
